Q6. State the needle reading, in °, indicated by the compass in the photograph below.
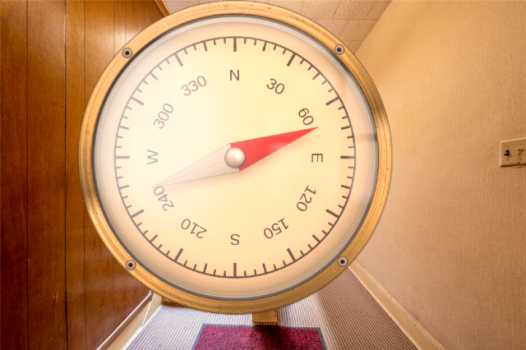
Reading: 70 °
